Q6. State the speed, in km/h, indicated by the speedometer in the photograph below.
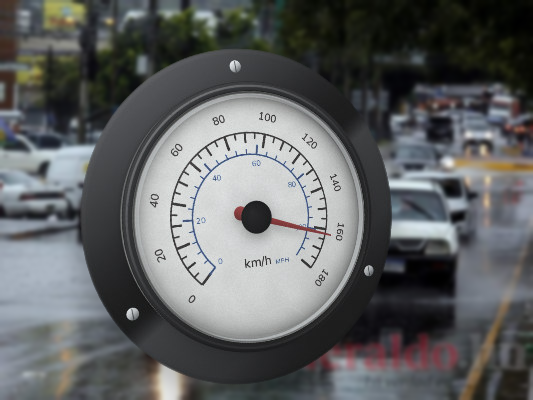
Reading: 162.5 km/h
